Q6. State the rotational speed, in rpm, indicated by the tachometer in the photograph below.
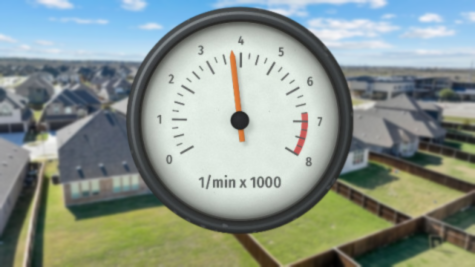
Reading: 3750 rpm
